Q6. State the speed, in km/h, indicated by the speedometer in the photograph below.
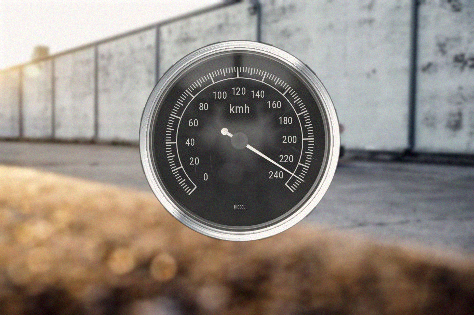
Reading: 230 km/h
